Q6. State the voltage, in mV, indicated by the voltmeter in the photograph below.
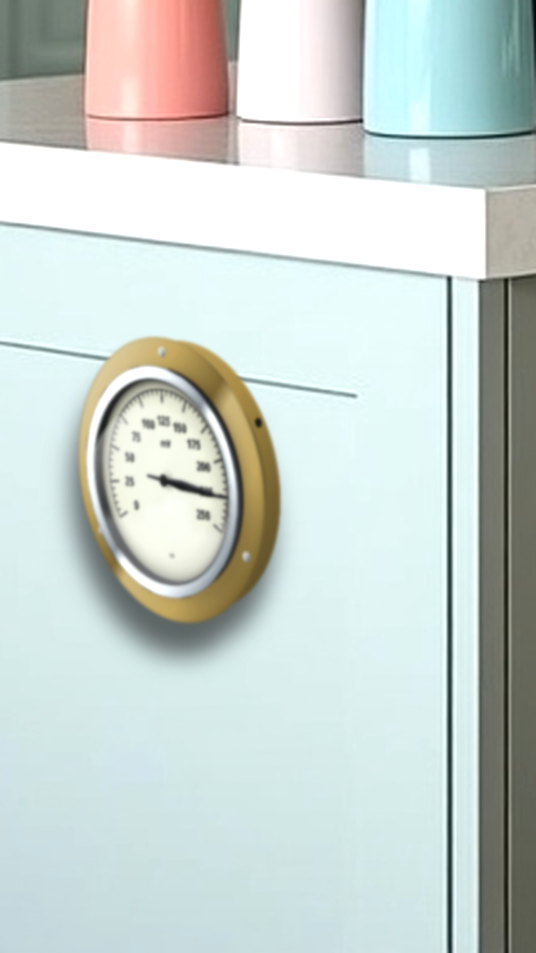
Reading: 225 mV
